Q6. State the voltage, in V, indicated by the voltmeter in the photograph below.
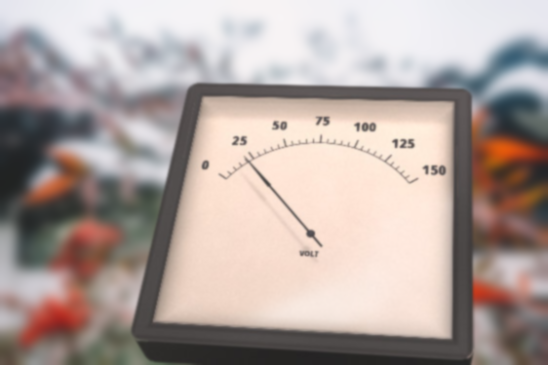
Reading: 20 V
